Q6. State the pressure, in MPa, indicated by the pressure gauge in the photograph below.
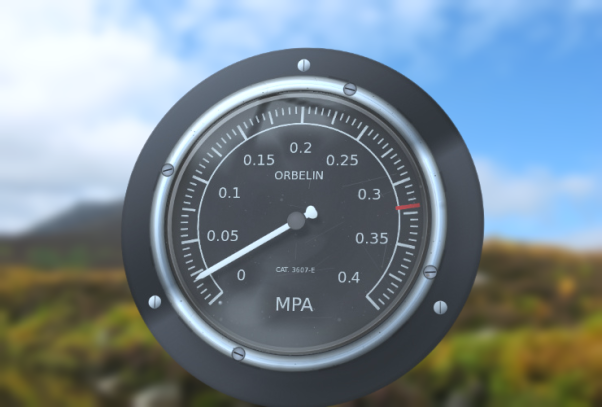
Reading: 0.02 MPa
